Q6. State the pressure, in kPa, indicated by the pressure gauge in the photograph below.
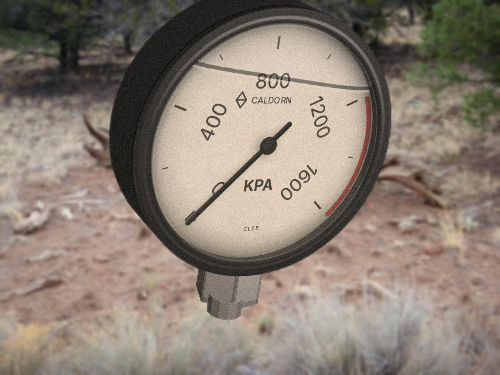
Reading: 0 kPa
